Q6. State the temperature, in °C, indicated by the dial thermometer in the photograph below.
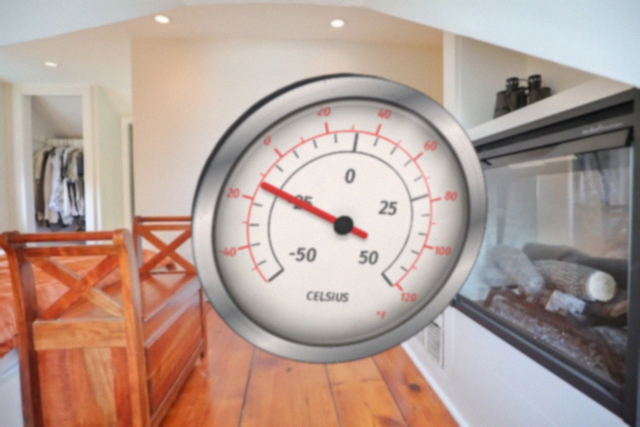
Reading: -25 °C
